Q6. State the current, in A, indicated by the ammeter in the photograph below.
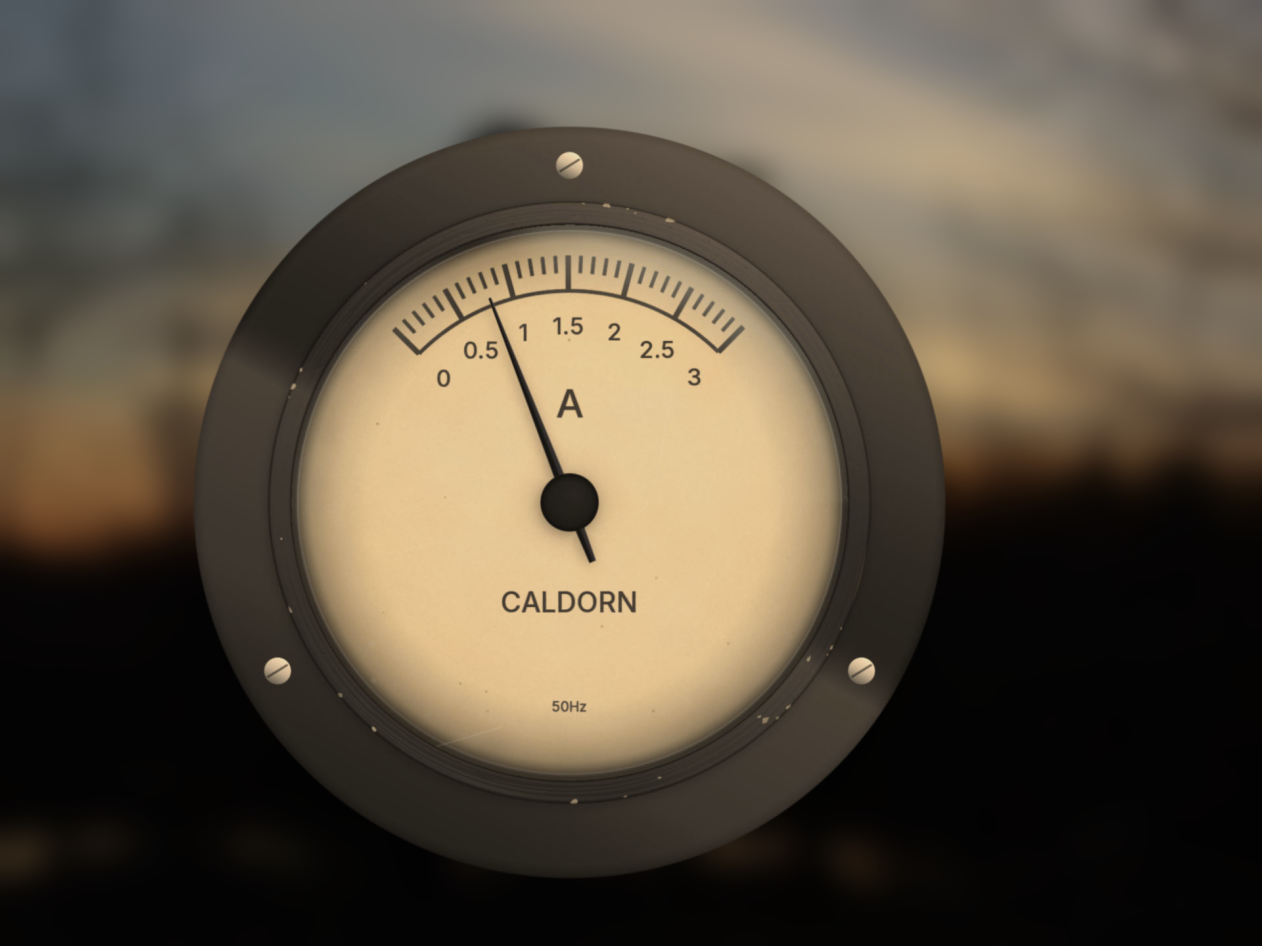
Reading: 0.8 A
